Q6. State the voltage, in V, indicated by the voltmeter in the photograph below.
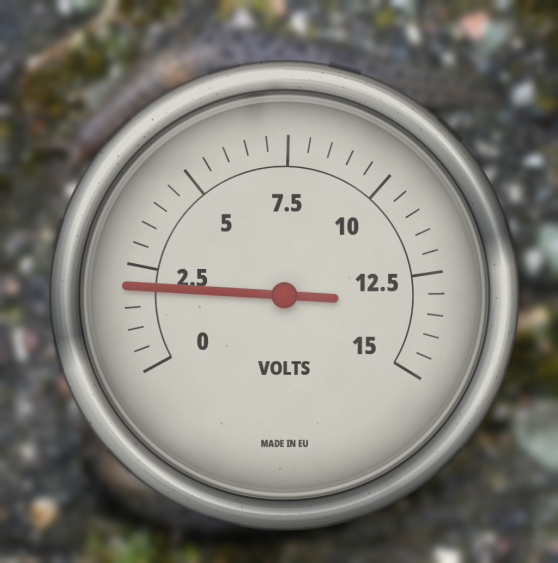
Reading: 2 V
